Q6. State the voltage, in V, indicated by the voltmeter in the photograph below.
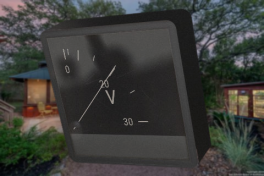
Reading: 20 V
